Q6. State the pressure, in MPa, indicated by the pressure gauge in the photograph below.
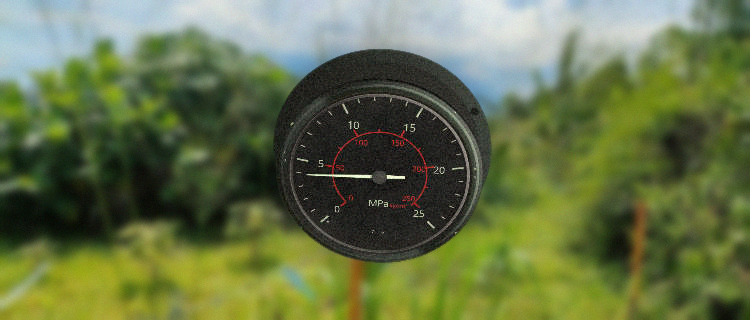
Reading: 4 MPa
